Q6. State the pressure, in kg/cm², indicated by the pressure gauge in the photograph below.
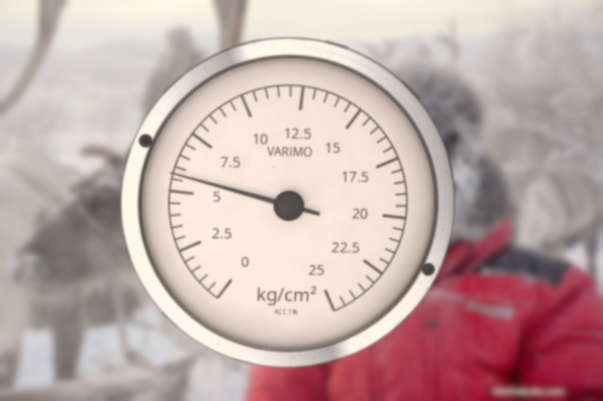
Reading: 5.75 kg/cm²
